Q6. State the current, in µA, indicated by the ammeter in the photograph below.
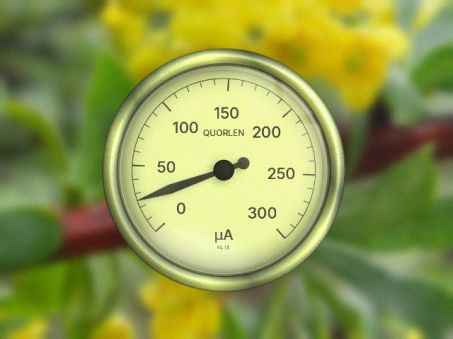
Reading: 25 µA
